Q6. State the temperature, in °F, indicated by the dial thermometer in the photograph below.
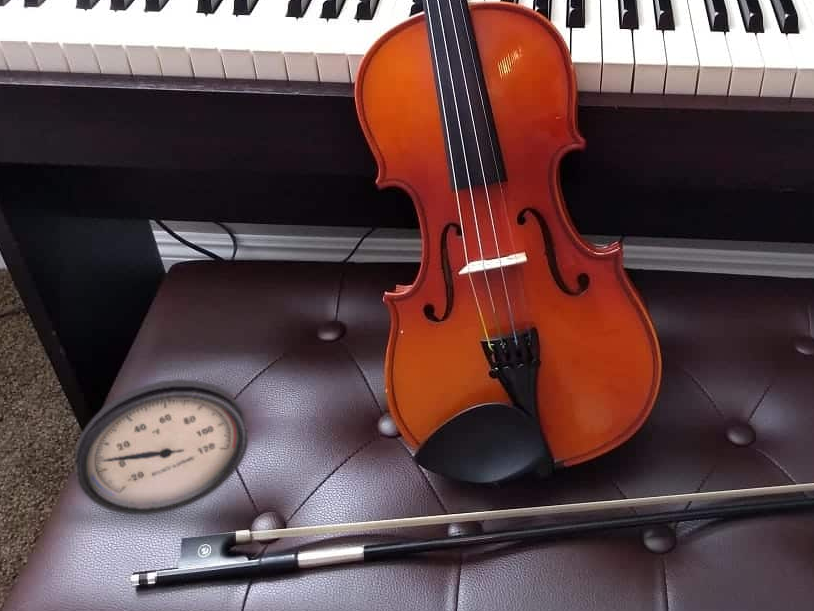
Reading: 10 °F
